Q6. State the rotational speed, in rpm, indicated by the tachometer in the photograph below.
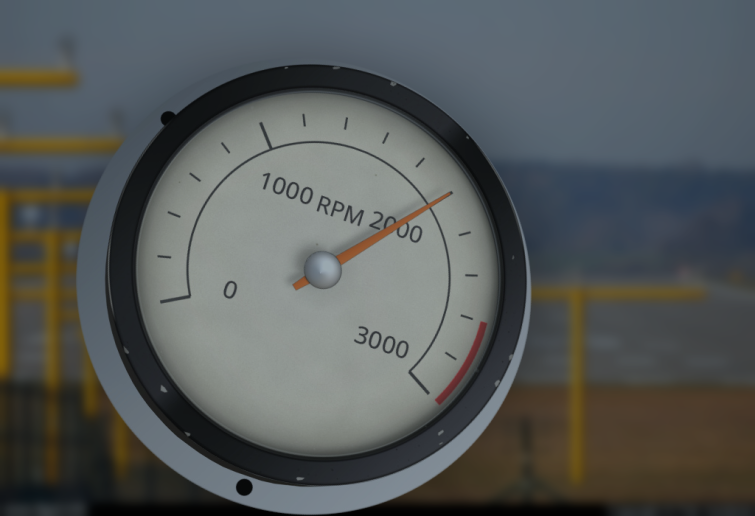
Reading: 2000 rpm
